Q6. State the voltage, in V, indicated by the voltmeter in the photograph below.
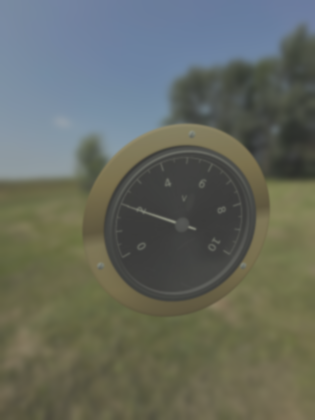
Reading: 2 V
